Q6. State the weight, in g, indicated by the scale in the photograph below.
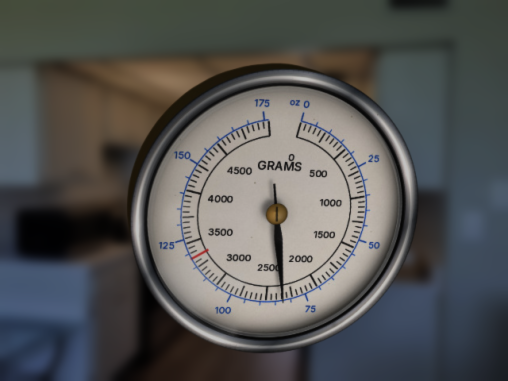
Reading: 2350 g
